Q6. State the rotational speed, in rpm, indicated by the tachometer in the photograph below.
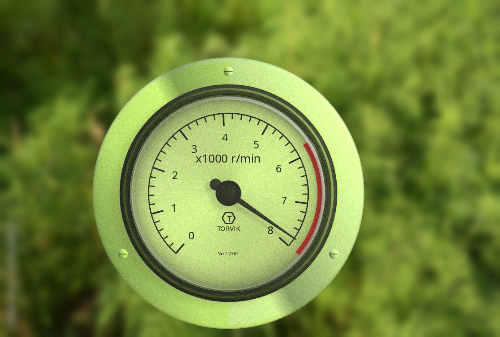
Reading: 7800 rpm
